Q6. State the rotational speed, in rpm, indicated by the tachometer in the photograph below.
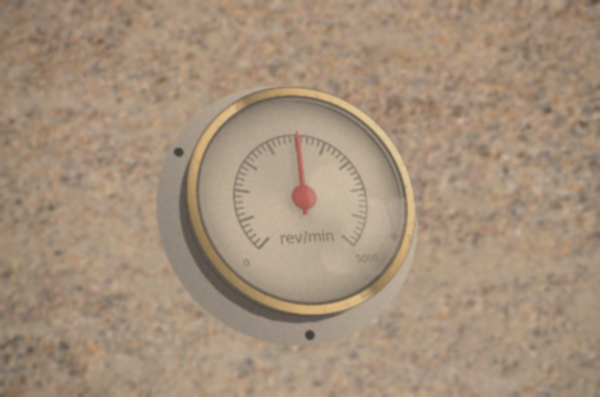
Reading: 2500 rpm
